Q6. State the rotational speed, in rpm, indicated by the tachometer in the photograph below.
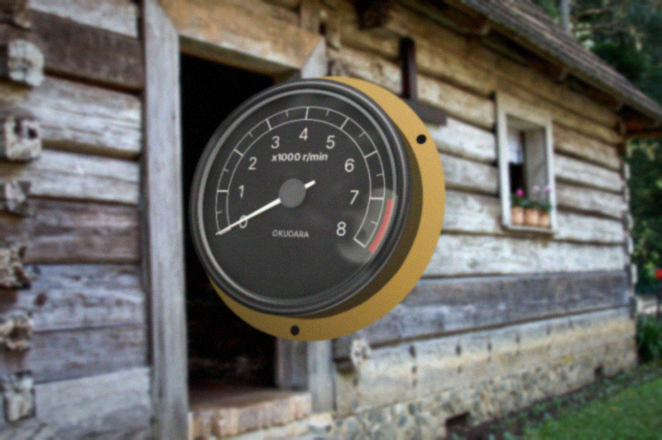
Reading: 0 rpm
